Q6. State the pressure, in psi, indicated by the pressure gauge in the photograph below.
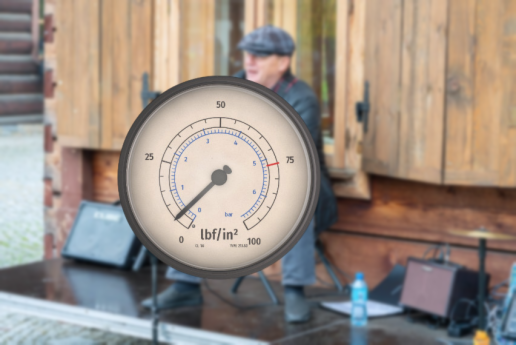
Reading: 5 psi
